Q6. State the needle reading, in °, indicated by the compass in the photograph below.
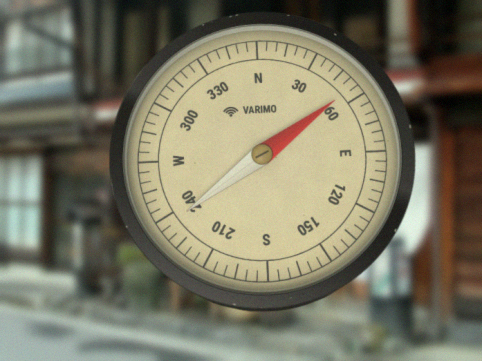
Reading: 55 °
